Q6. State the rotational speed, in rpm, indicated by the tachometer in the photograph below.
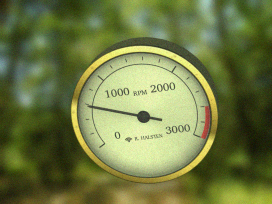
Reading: 600 rpm
